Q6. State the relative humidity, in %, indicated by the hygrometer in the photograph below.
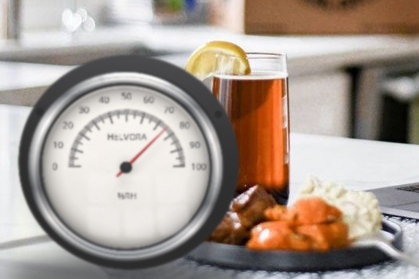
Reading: 75 %
